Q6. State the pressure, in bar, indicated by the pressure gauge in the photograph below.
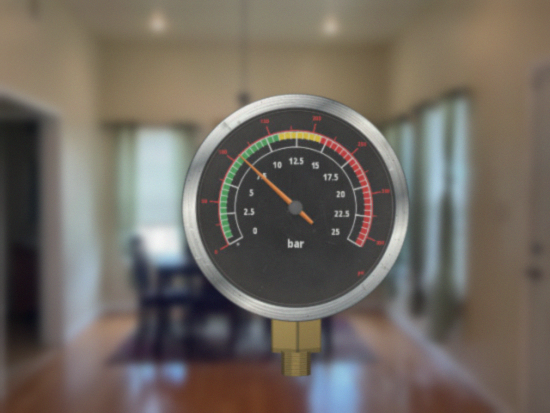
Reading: 7.5 bar
